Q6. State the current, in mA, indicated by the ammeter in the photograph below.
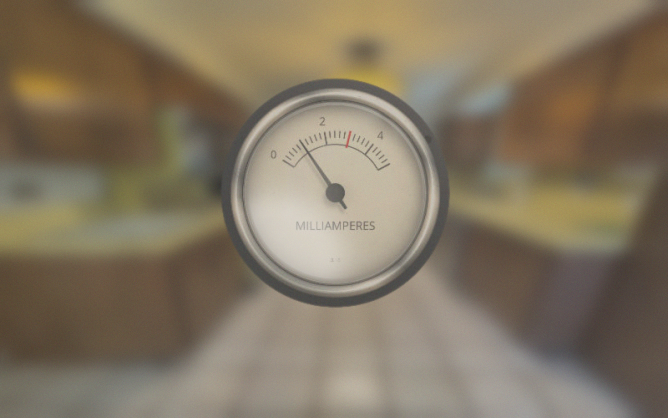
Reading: 1 mA
